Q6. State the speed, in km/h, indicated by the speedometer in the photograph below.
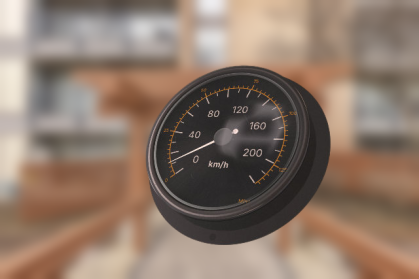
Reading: 10 km/h
